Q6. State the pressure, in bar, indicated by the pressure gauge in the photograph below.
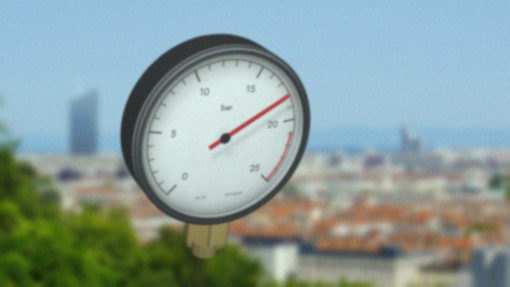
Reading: 18 bar
